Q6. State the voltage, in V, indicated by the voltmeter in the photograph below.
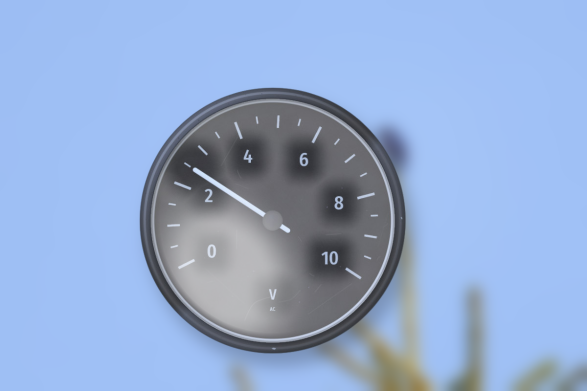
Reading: 2.5 V
